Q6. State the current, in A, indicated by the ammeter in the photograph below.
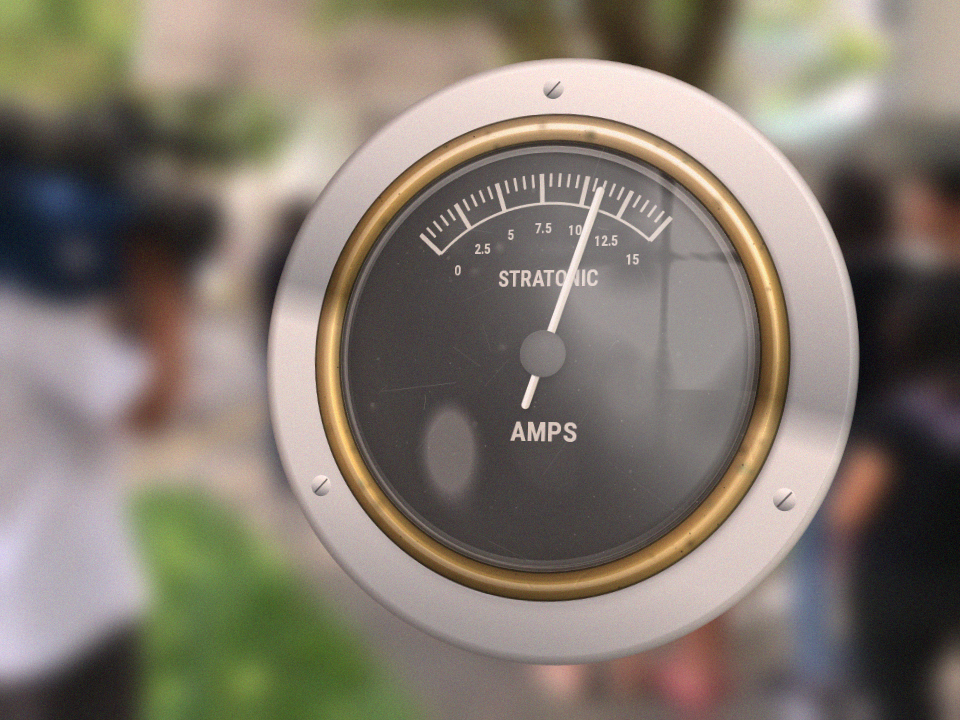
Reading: 11 A
